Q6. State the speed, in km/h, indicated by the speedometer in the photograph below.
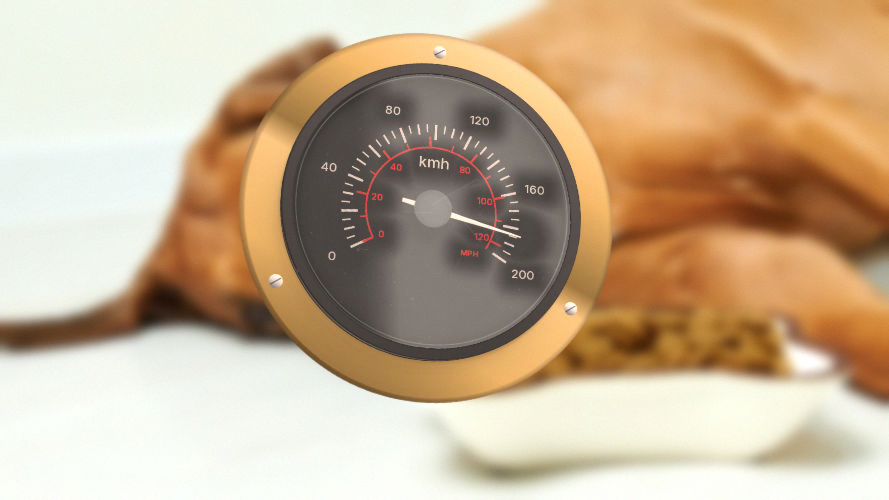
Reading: 185 km/h
